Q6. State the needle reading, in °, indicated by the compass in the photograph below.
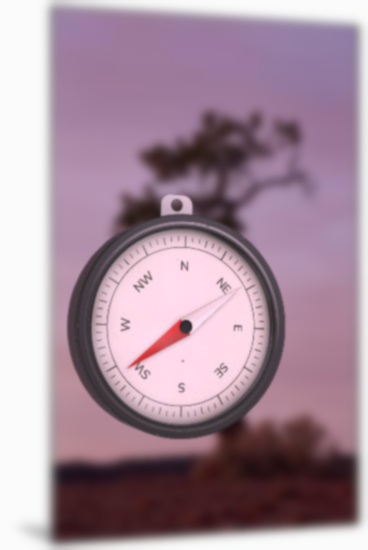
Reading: 235 °
